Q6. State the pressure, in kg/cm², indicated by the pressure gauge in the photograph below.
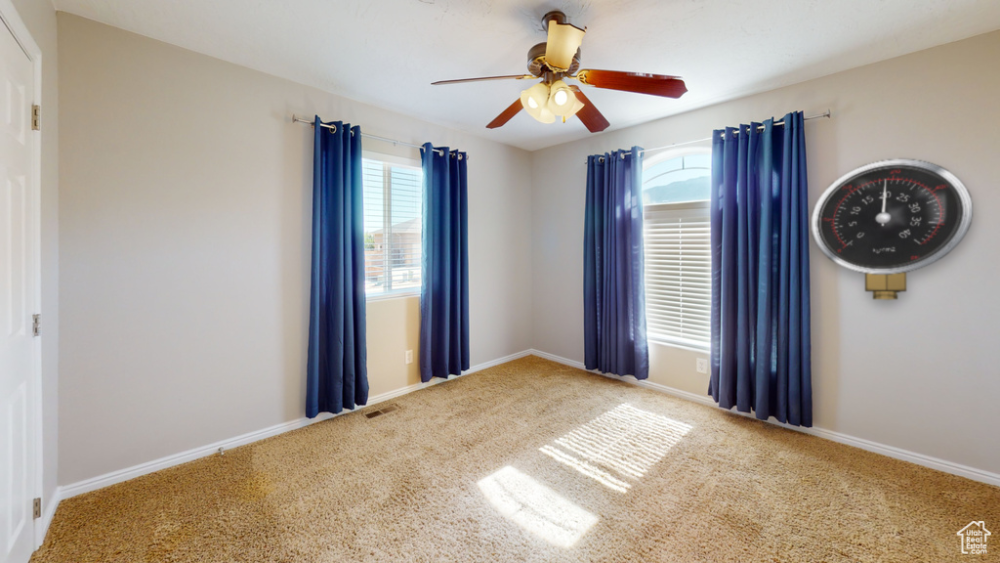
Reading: 20 kg/cm²
